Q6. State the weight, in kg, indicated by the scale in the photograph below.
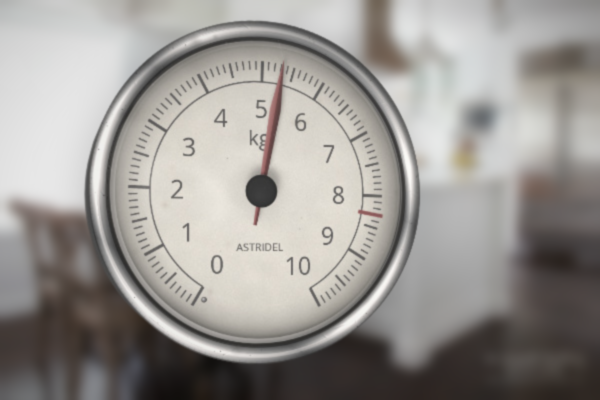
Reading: 5.3 kg
